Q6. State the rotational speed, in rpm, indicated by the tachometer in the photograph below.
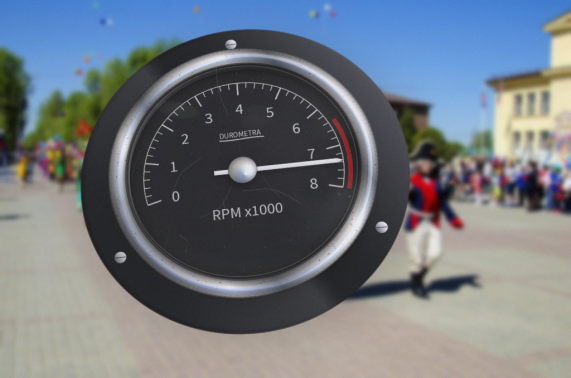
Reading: 7400 rpm
